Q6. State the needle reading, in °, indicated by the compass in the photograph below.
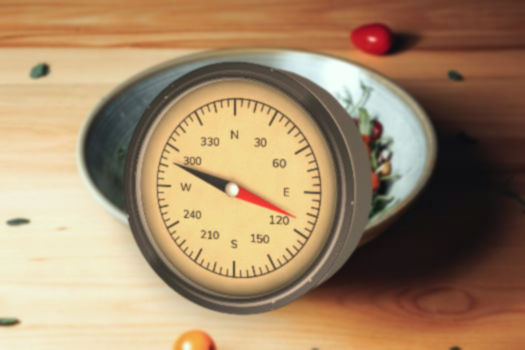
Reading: 110 °
